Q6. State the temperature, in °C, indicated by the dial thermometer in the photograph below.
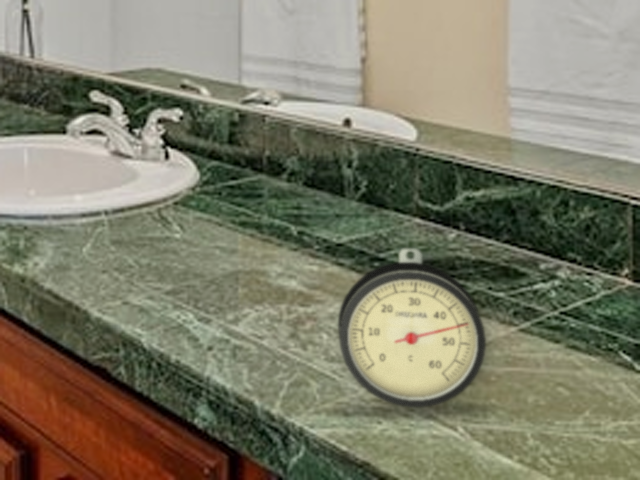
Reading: 45 °C
